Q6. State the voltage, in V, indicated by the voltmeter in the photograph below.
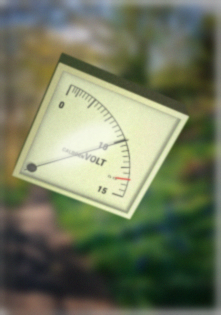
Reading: 10 V
